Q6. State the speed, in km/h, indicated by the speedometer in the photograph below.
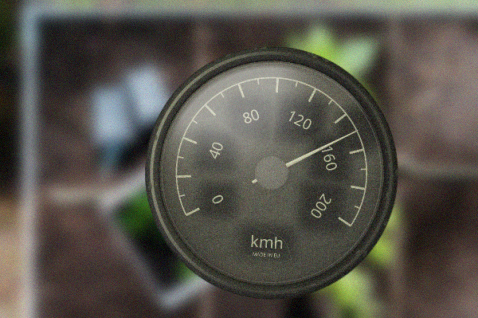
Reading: 150 km/h
